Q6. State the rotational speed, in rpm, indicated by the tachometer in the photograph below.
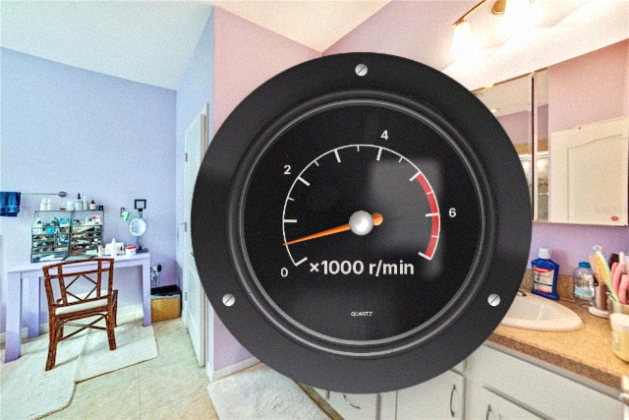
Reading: 500 rpm
